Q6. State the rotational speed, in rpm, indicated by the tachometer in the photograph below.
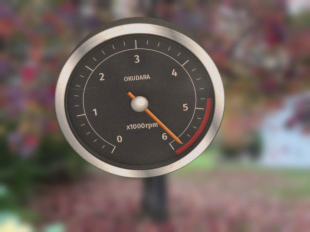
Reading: 5800 rpm
